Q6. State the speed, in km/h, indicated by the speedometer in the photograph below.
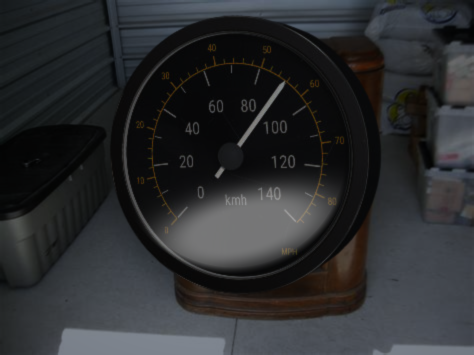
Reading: 90 km/h
